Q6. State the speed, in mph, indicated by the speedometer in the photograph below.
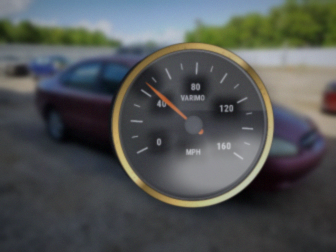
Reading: 45 mph
